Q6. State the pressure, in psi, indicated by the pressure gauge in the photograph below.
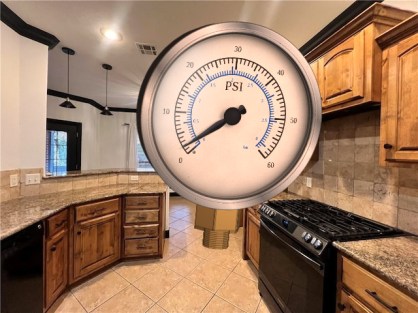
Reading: 2 psi
